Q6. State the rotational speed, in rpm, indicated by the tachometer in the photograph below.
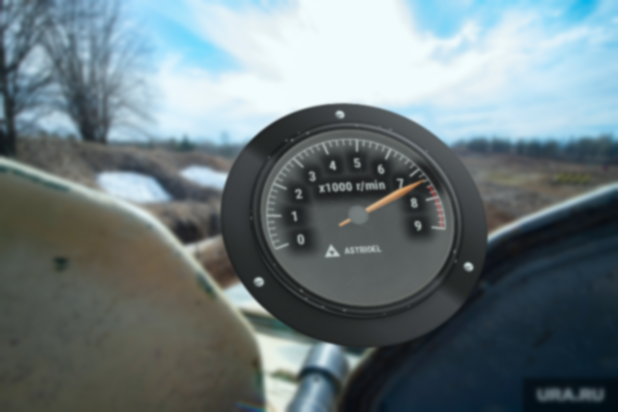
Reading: 7400 rpm
